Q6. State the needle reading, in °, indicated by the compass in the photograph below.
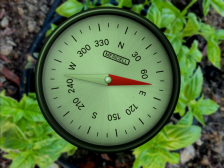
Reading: 75 °
